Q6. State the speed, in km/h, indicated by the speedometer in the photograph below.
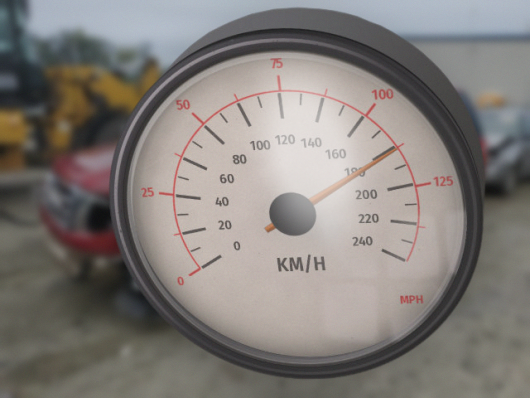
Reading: 180 km/h
